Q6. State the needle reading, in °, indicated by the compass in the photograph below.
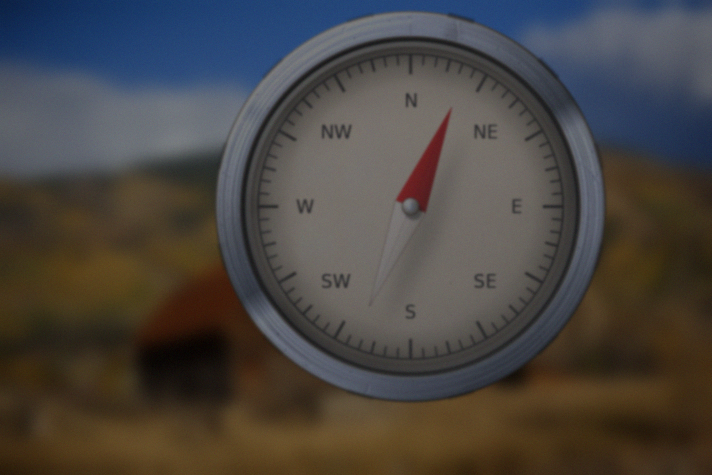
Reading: 22.5 °
